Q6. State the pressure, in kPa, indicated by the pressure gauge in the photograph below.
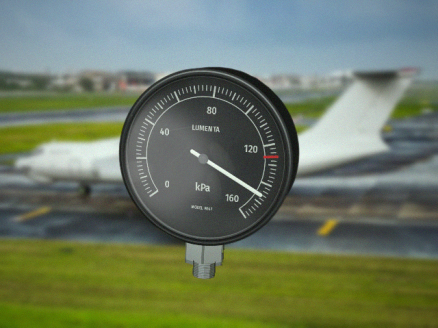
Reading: 146 kPa
